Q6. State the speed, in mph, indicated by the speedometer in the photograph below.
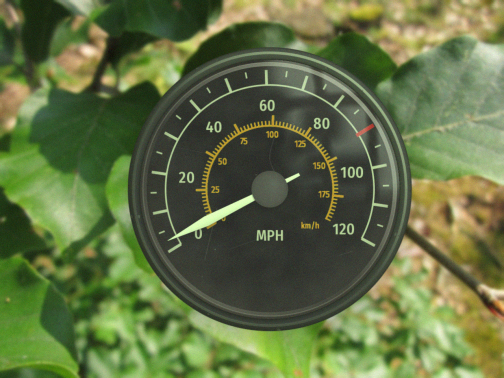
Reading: 2.5 mph
